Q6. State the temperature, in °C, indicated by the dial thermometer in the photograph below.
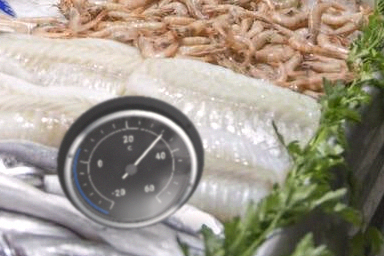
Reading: 32 °C
